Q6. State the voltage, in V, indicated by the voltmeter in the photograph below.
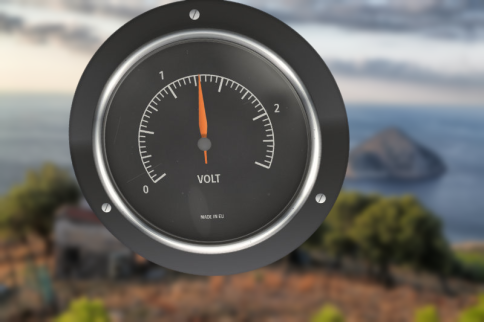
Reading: 1.3 V
